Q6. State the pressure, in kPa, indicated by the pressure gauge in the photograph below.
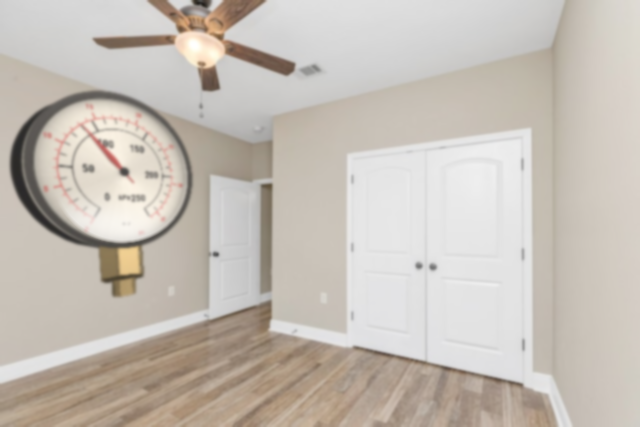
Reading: 90 kPa
